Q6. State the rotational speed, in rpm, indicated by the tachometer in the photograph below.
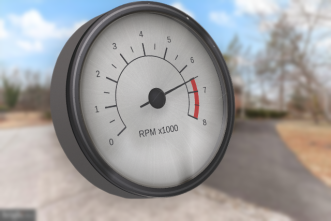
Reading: 6500 rpm
